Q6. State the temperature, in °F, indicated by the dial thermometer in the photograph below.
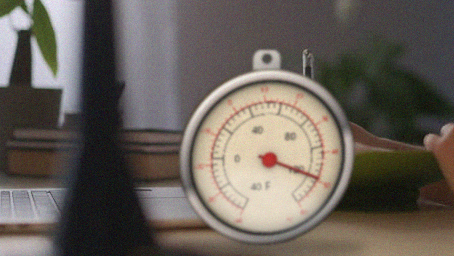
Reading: 120 °F
